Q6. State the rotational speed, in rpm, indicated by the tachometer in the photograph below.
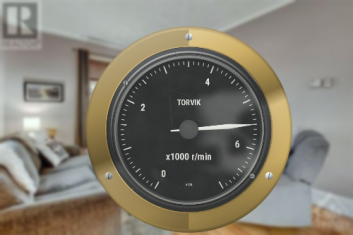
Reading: 5500 rpm
